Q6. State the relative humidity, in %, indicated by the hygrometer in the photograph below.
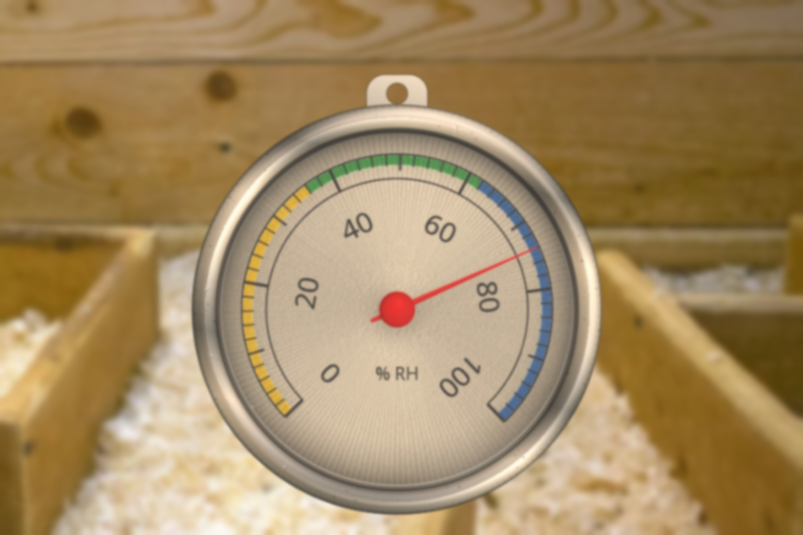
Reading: 74 %
